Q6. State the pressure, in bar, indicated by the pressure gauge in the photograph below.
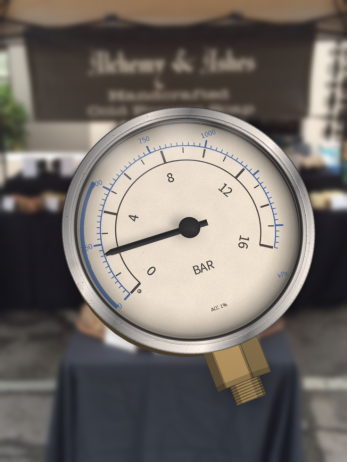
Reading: 2 bar
